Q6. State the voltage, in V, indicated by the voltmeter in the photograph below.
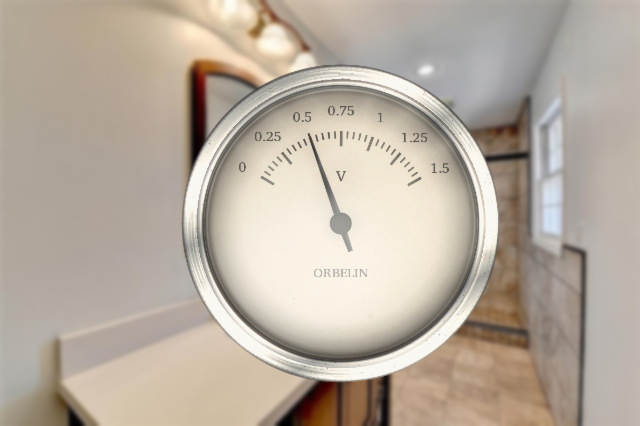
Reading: 0.5 V
